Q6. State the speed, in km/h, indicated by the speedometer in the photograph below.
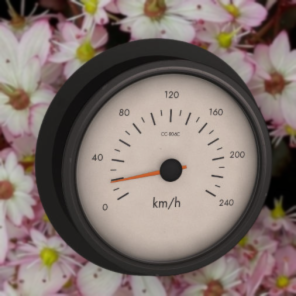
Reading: 20 km/h
